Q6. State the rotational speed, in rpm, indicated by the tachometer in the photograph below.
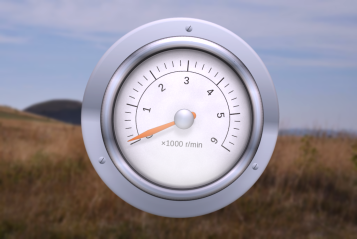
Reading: 100 rpm
